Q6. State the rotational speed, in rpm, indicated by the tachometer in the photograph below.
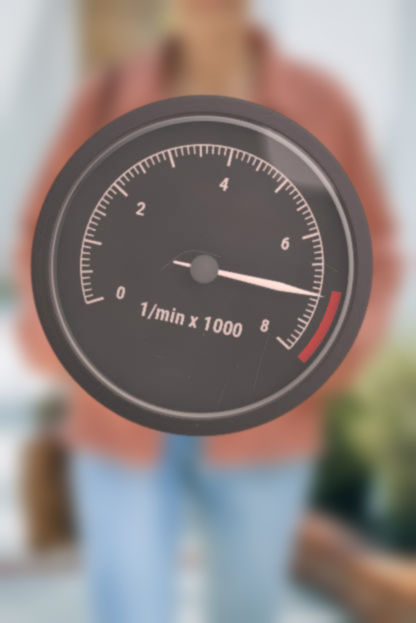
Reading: 7000 rpm
